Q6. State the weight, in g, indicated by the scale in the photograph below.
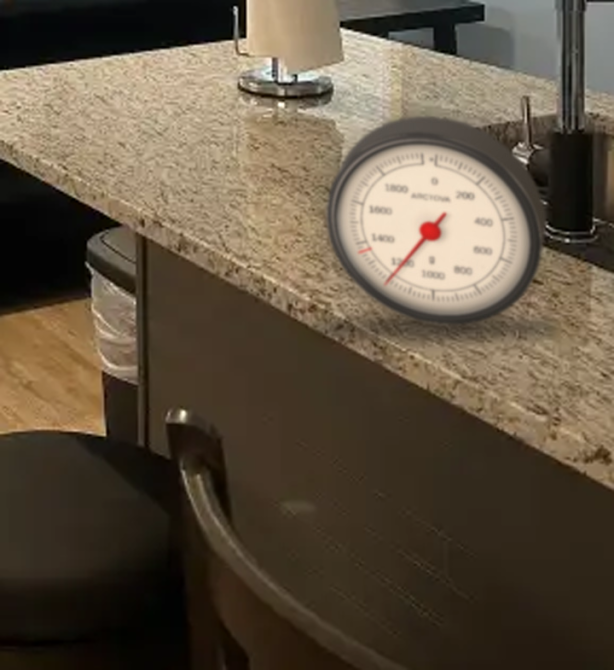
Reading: 1200 g
